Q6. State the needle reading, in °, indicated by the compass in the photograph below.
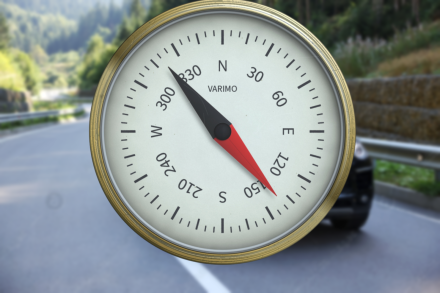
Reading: 140 °
